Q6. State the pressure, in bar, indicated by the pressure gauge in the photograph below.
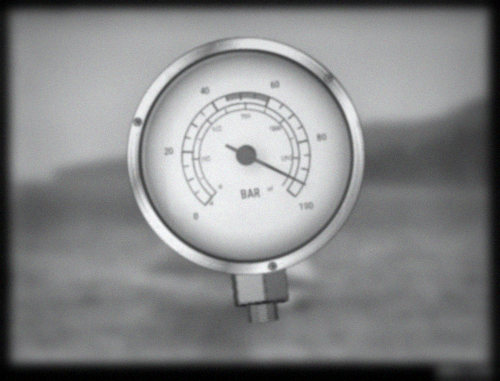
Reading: 95 bar
